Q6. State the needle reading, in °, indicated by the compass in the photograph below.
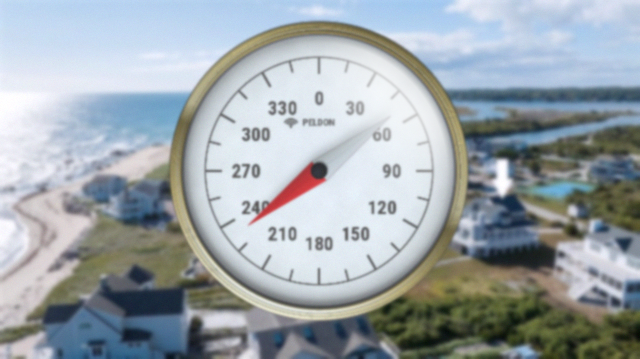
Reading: 232.5 °
